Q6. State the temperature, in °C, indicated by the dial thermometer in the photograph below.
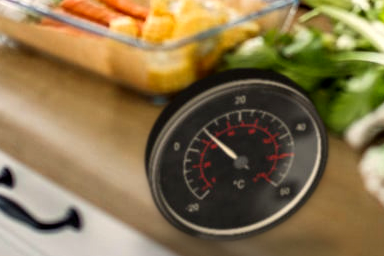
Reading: 8 °C
